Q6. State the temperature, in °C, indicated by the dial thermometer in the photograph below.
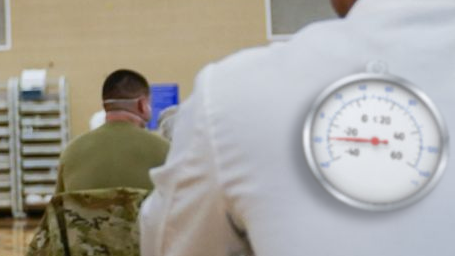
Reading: -28 °C
